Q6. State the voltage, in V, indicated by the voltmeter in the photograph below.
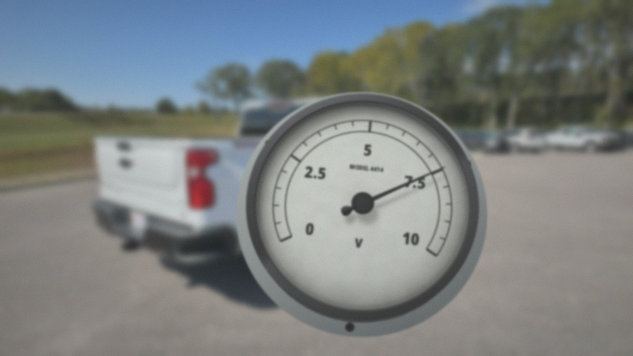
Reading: 7.5 V
